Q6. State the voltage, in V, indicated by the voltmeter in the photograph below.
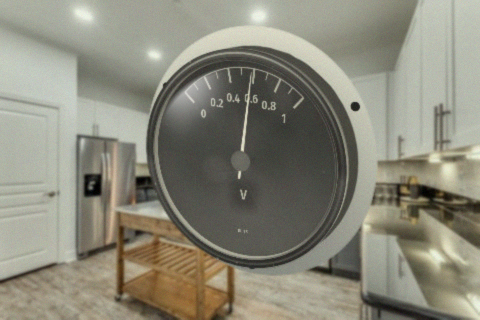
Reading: 0.6 V
